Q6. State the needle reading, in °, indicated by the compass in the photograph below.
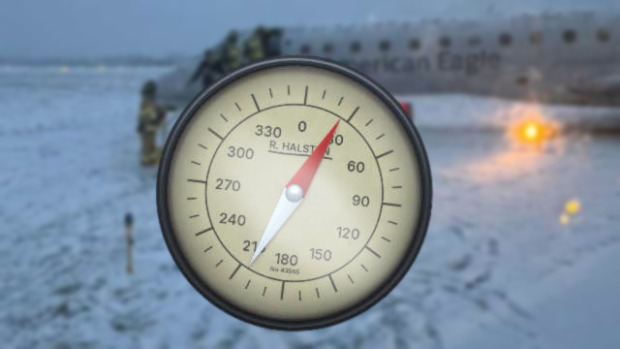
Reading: 25 °
